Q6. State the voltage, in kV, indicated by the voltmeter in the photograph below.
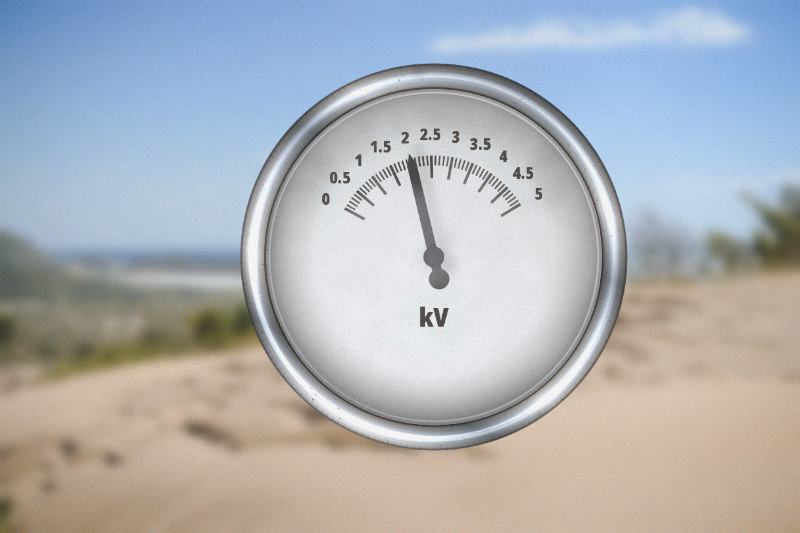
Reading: 2 kV
